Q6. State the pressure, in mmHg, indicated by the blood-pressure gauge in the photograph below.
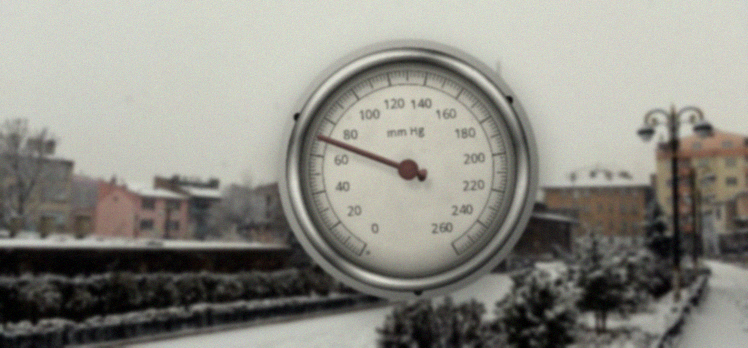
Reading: 70 mmHg
